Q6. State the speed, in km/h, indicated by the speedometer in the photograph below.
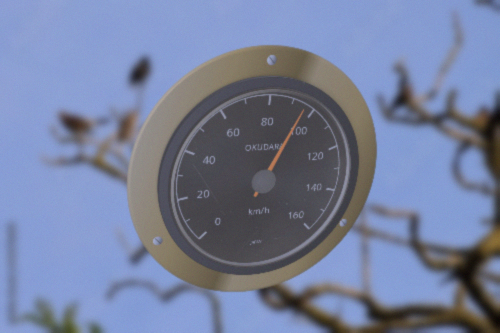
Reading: 95 km/h
